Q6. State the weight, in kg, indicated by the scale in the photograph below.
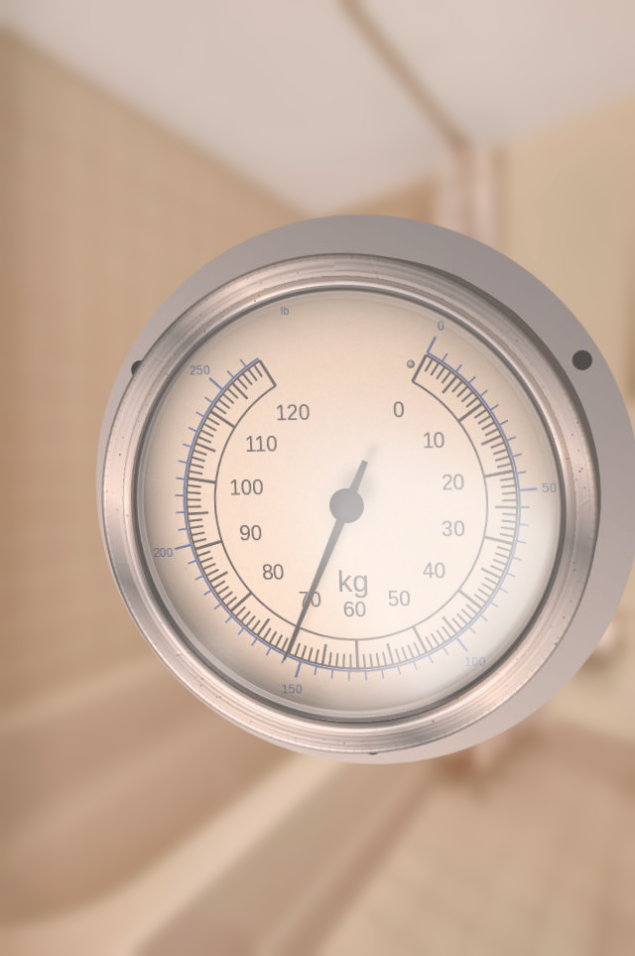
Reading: 70 kg
